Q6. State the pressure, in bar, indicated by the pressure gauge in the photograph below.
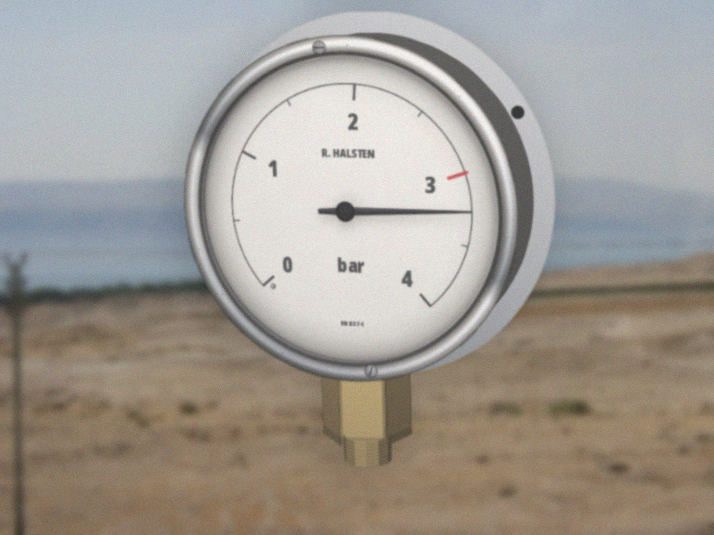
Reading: 3.25 bar
